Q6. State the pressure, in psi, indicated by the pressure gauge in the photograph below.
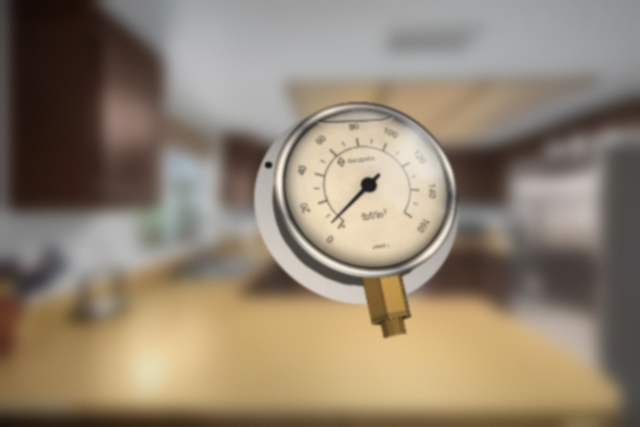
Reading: 5 psi
